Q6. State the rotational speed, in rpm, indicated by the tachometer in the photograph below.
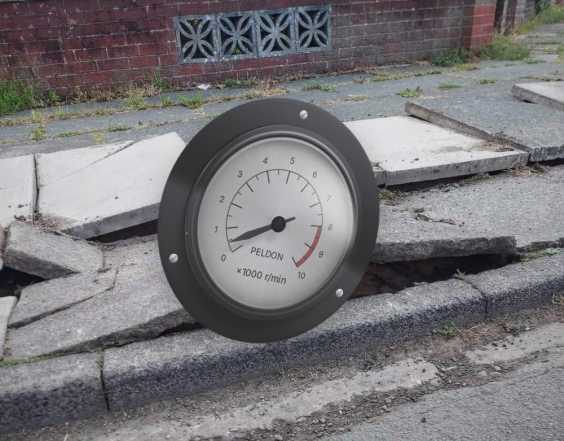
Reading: 500 rpm
